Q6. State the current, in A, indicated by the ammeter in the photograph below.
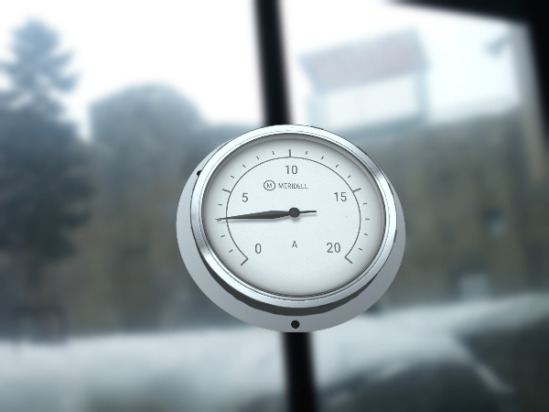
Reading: 3 A
